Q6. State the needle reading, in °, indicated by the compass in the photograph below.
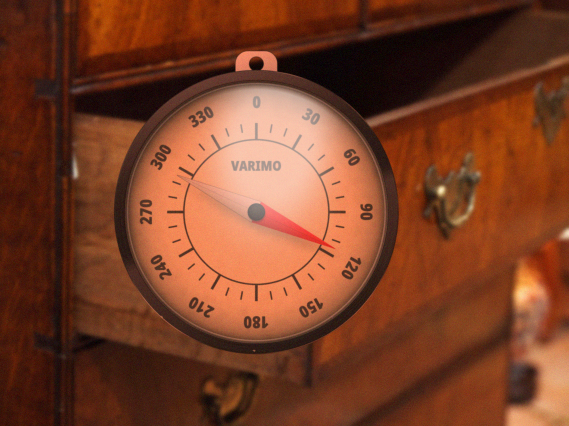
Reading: 115 °
